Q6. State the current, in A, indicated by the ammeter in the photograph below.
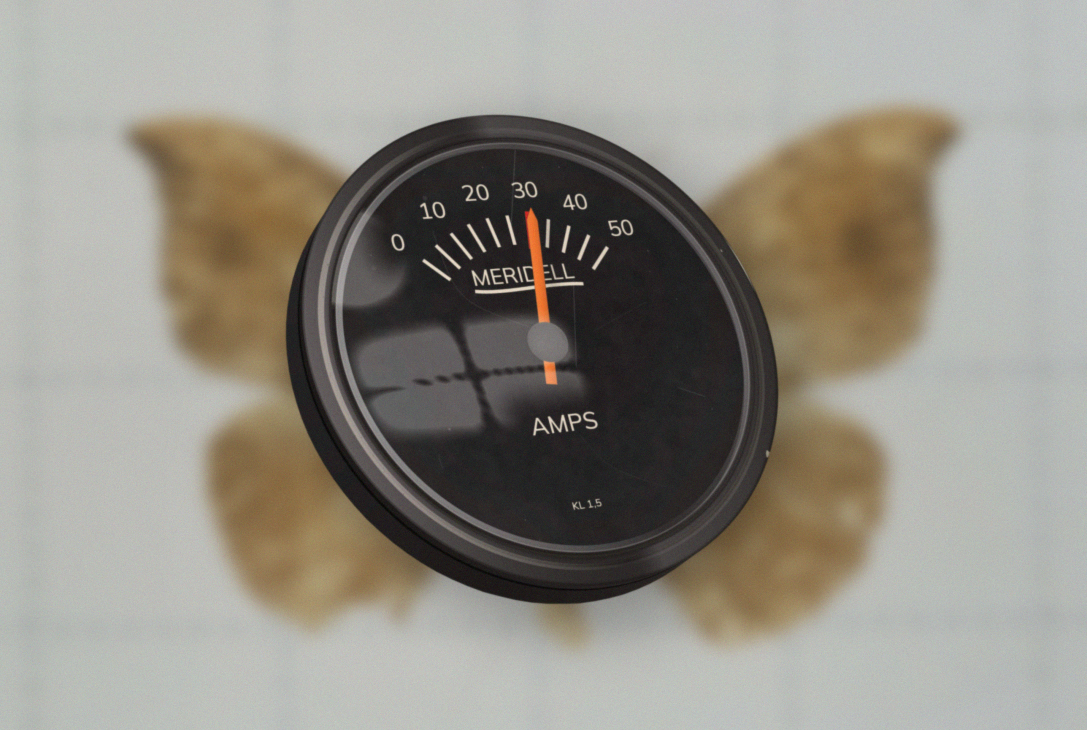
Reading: 30 A
